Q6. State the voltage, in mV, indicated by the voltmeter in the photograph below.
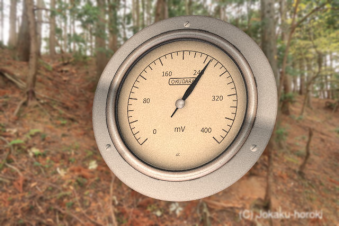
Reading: 250 mV
